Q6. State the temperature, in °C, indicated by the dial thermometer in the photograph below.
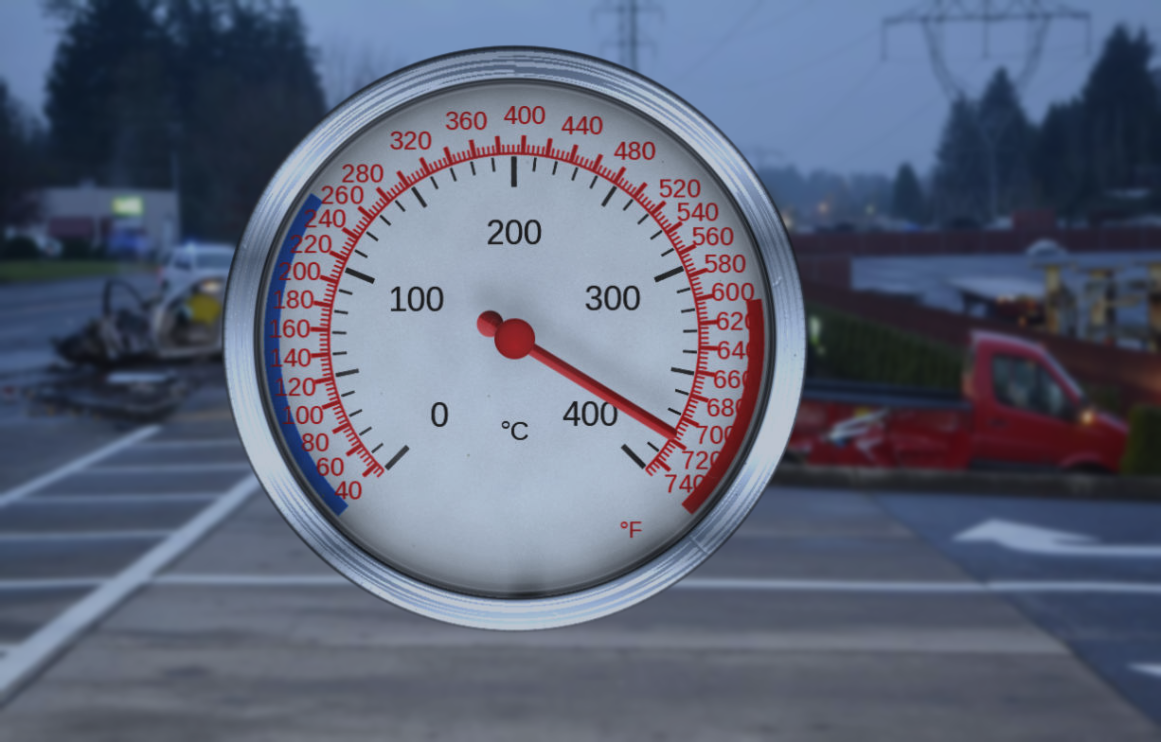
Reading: 380 °C
